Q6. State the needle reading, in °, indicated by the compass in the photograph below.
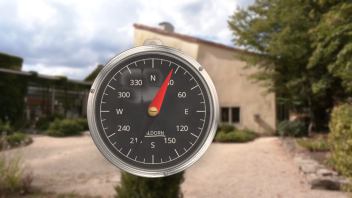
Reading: 25 °
